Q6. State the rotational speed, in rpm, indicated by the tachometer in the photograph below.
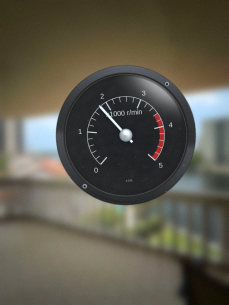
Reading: 1800 rpm
